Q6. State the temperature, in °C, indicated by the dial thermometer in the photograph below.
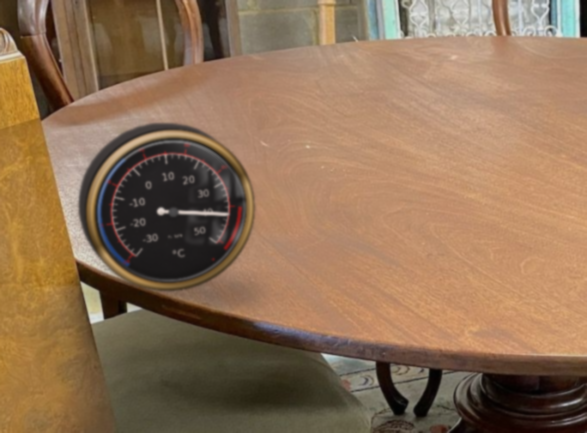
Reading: 40 °C
